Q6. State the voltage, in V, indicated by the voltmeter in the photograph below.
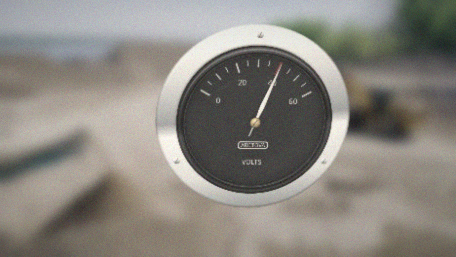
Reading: 40 V
